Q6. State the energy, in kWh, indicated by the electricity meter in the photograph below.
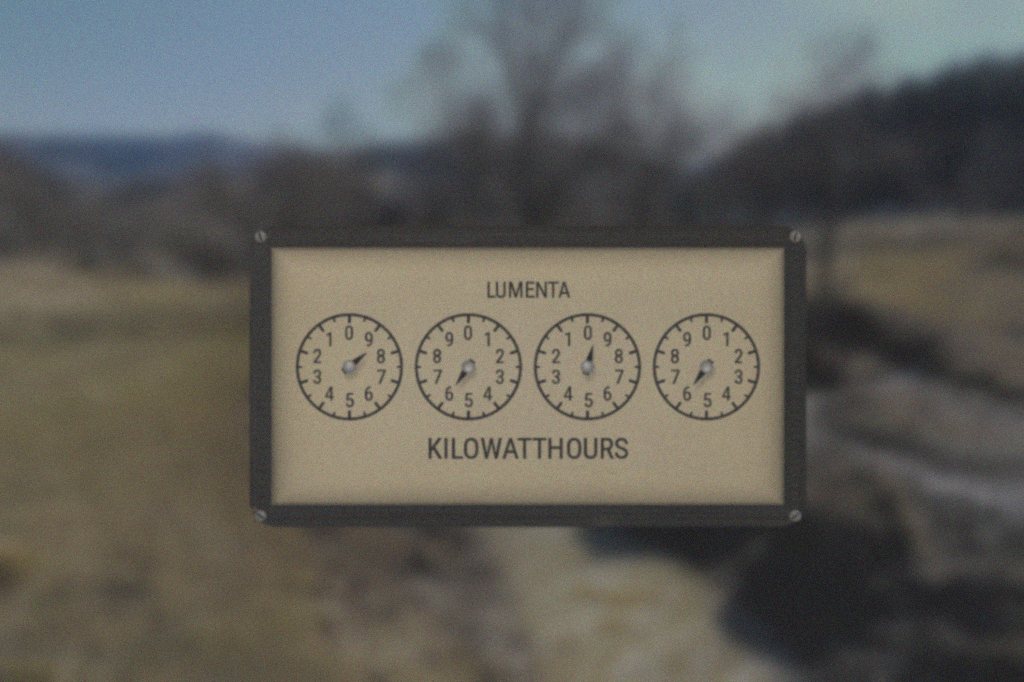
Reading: 8596 kWh
